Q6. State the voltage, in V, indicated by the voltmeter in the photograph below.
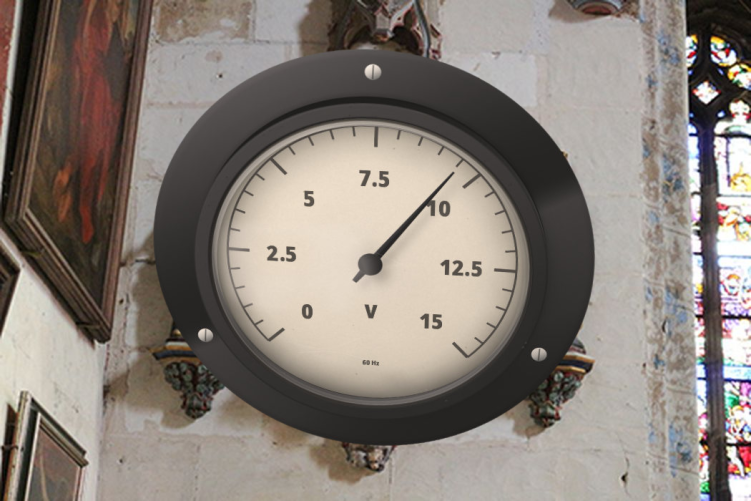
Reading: 9.5 V
